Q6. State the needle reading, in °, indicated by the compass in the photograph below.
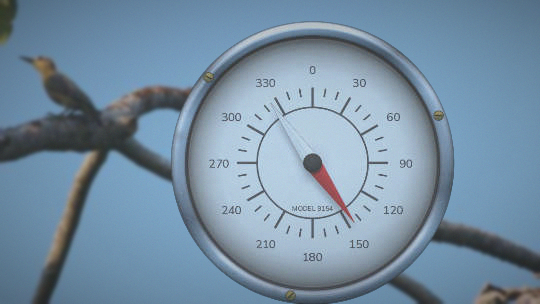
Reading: 145 °
